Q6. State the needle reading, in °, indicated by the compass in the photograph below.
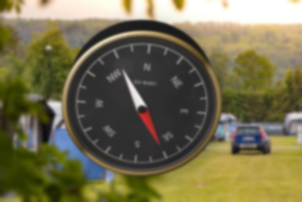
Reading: 150 °
